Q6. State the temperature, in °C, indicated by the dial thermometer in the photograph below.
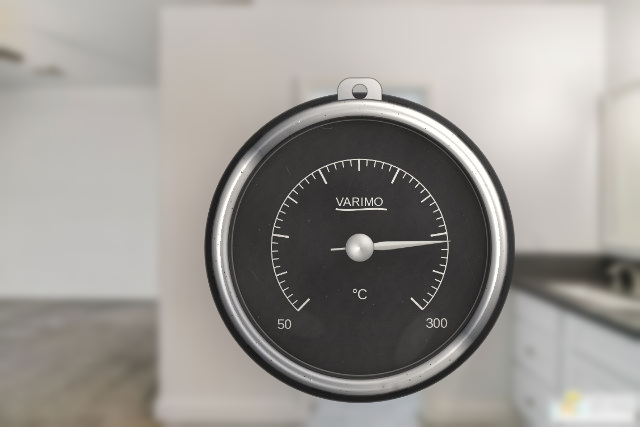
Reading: 255 °C
